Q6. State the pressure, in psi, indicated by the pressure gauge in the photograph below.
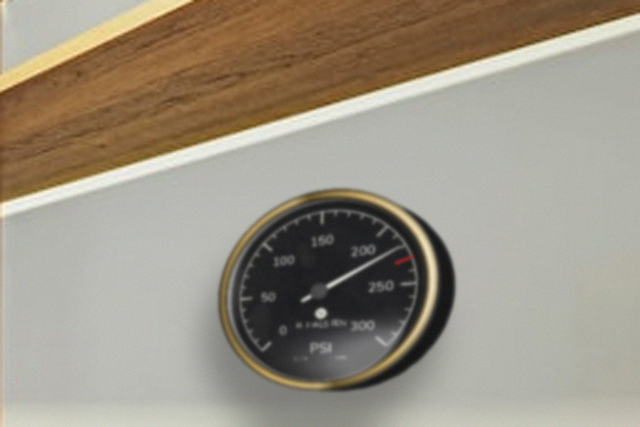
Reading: 220 psi
